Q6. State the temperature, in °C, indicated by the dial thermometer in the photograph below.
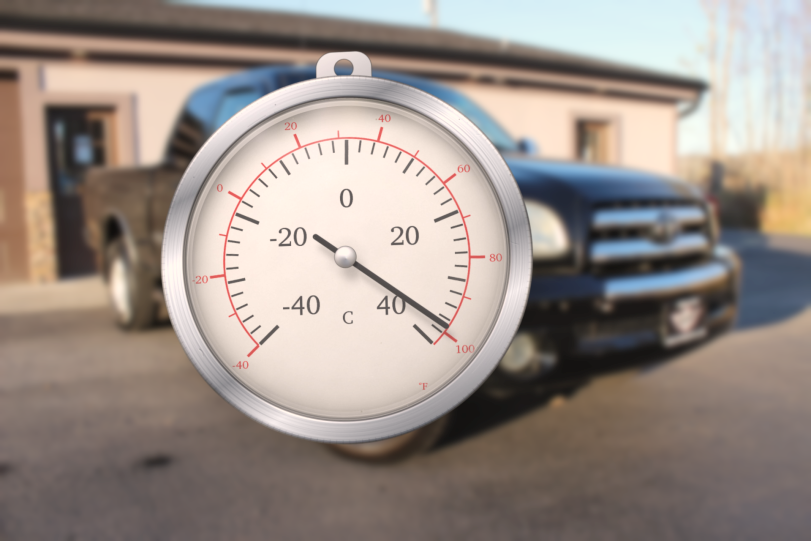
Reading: 37 °C
